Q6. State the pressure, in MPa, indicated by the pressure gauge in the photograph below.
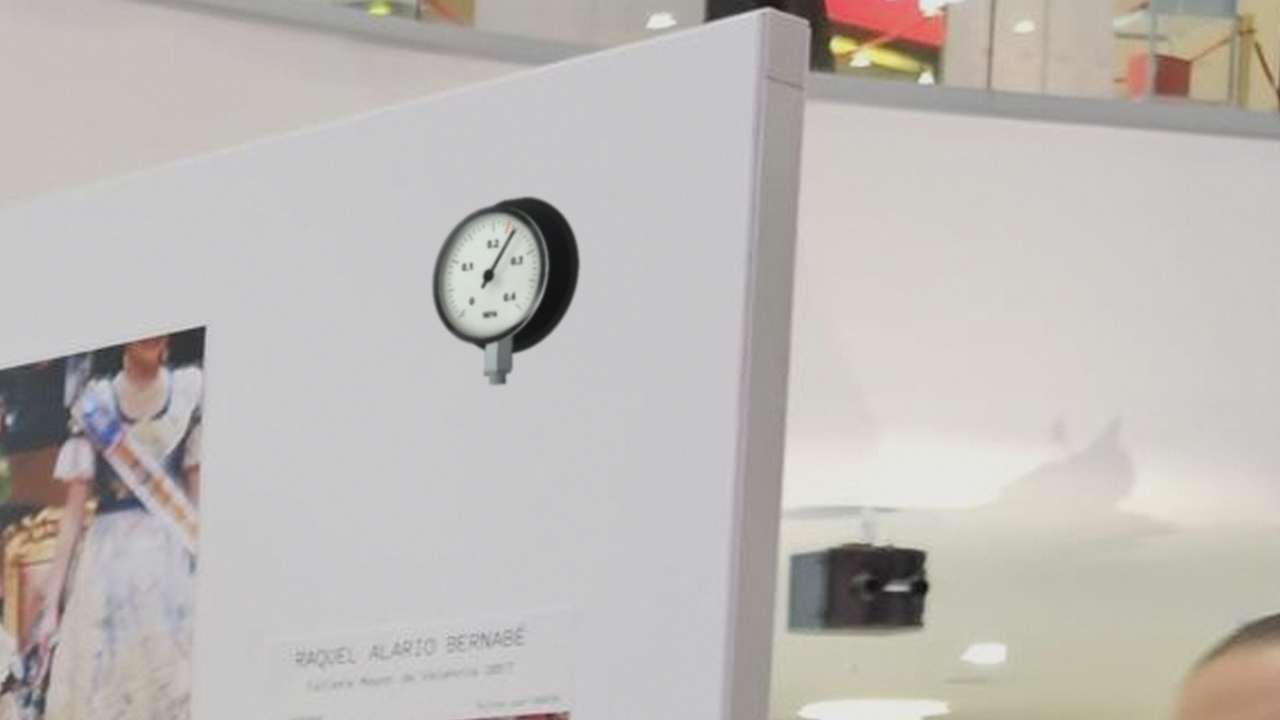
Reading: 0.25 MPa
